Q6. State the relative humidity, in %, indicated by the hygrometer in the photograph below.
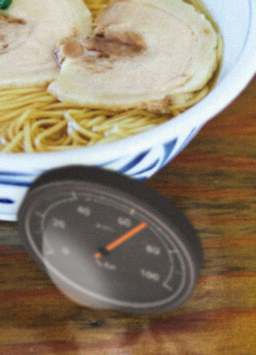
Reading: 65 %
